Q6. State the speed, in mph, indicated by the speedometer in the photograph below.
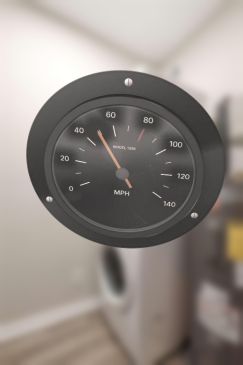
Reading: 50 mph
